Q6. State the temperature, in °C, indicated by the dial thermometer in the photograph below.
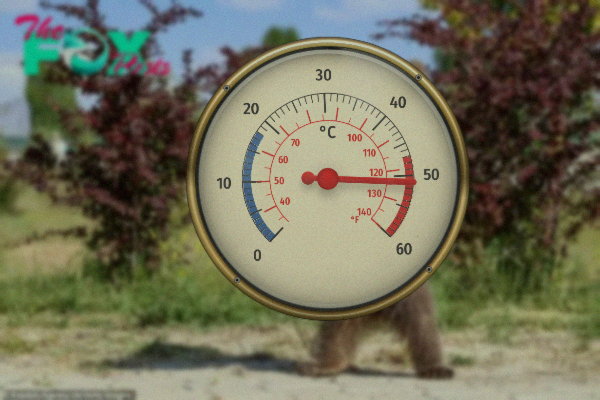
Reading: 51 °C
